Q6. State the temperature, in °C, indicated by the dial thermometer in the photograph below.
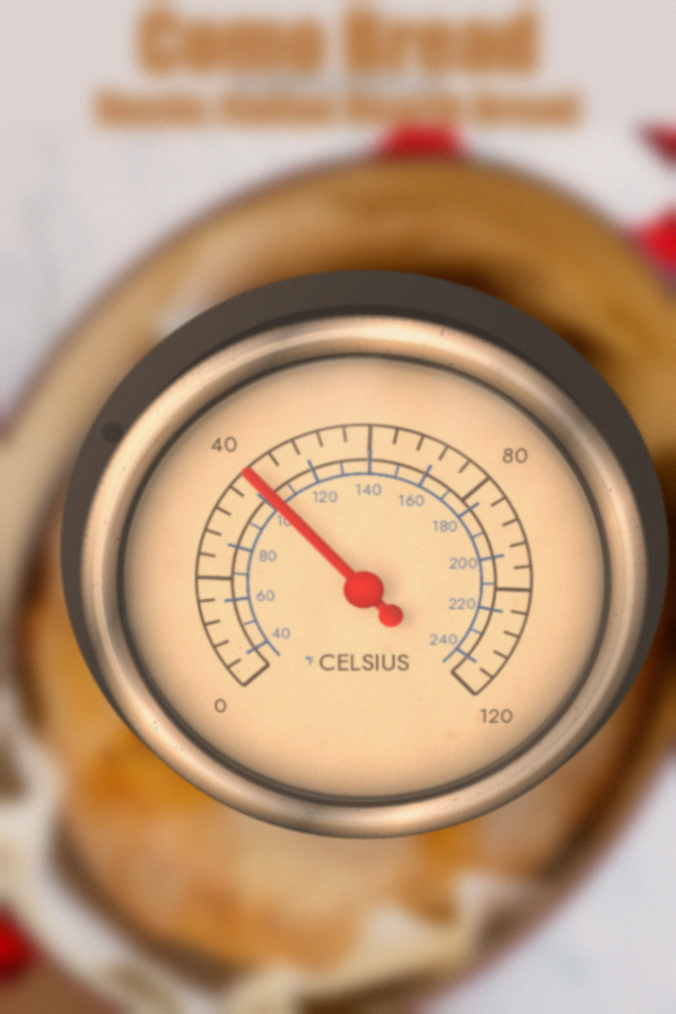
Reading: 40 °C
